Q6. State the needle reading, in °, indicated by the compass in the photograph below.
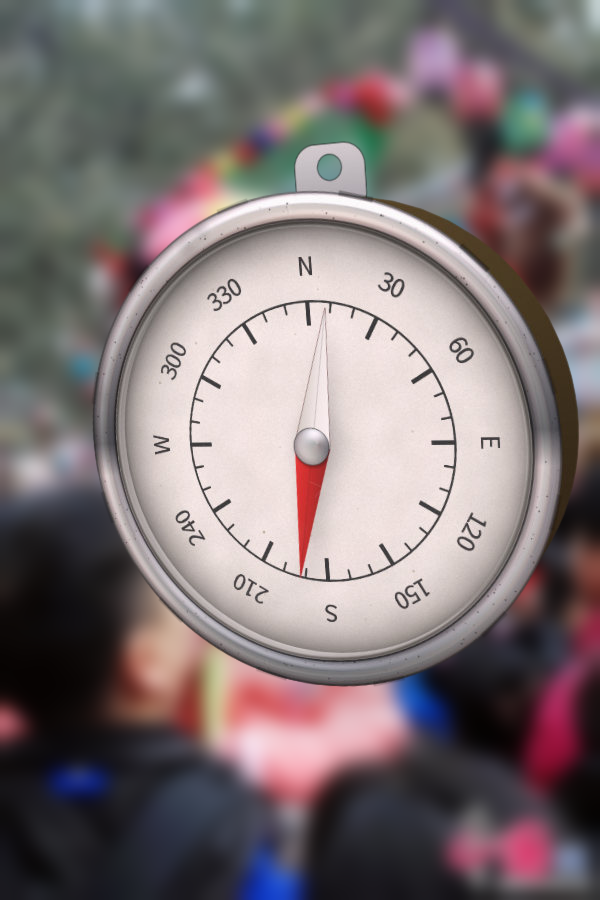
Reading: 190 °
